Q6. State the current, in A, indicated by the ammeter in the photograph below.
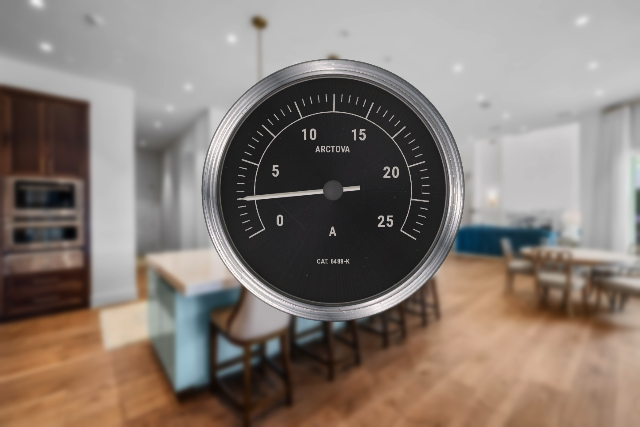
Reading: 2.5 A
